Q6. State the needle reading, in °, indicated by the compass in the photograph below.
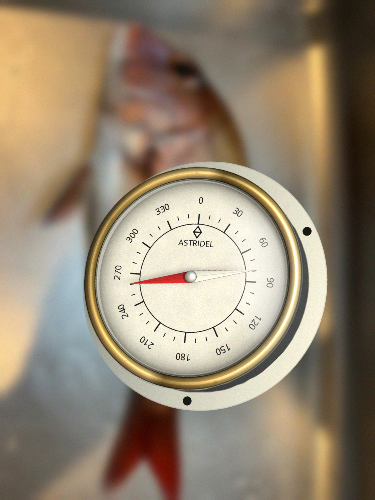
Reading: 260 °
